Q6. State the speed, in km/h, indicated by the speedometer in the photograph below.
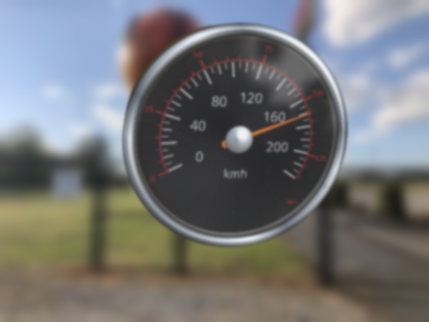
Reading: 170 km/h
